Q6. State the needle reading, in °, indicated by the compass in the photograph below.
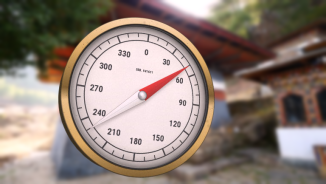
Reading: 50 °
